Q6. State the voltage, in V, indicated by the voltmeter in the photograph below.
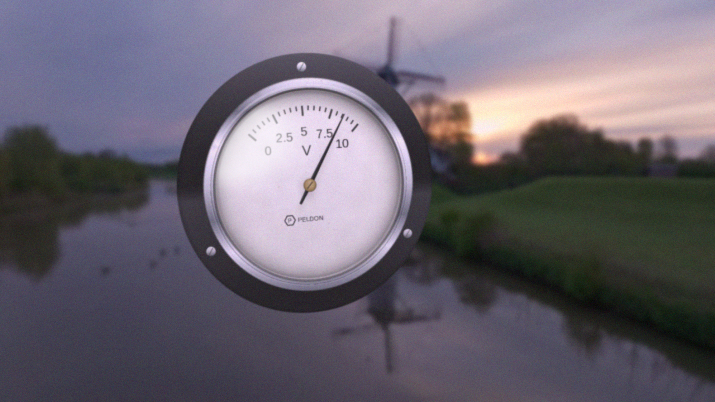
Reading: 8.5 V
